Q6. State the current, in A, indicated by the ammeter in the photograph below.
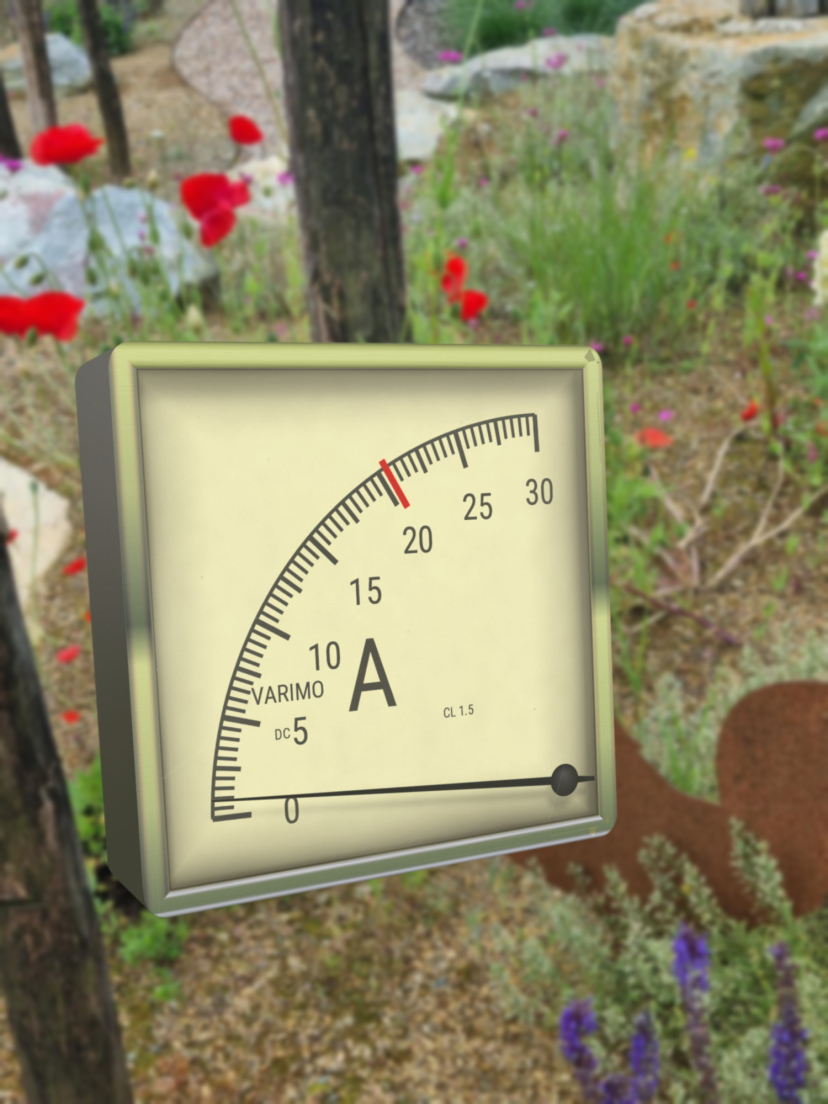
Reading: 1 A
